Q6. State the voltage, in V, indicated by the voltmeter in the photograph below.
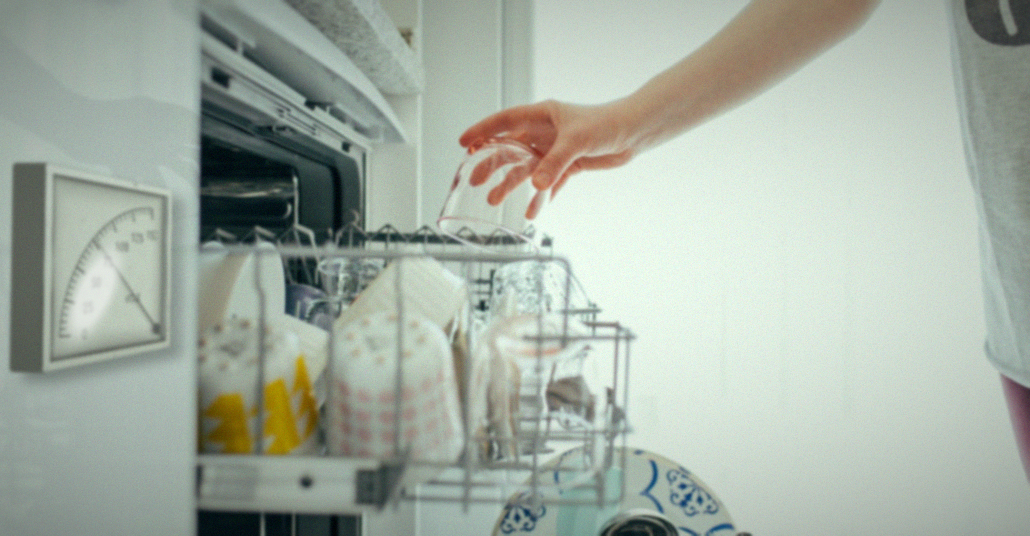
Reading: 75 V
